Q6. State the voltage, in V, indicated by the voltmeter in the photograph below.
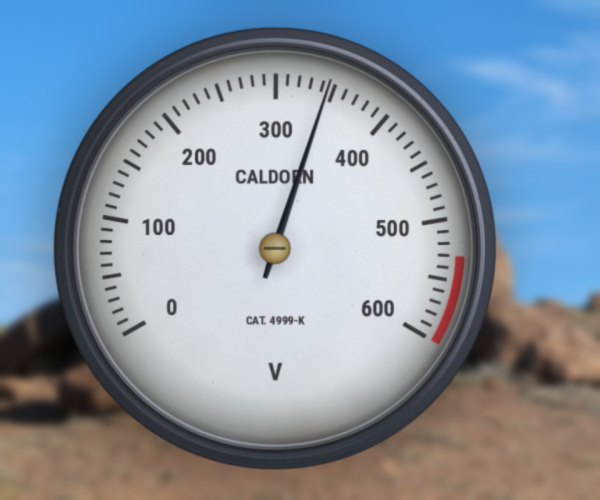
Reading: 345 V
